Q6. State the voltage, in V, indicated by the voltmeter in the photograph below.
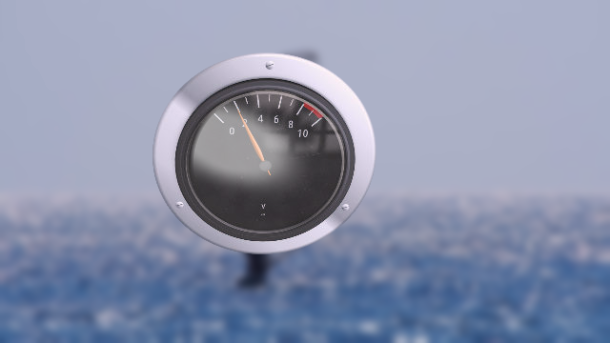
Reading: 2 V
